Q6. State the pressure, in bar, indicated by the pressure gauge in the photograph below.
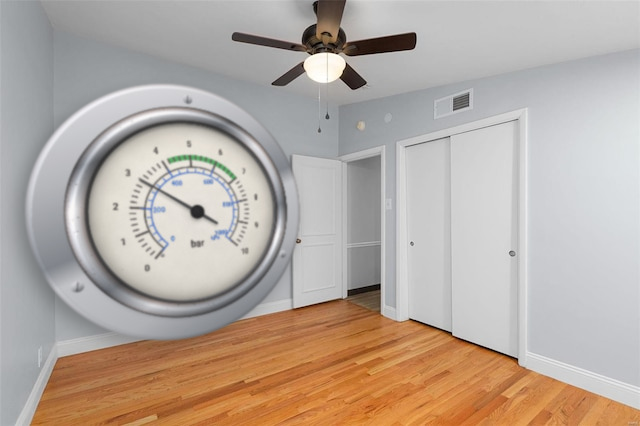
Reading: 3 bar
